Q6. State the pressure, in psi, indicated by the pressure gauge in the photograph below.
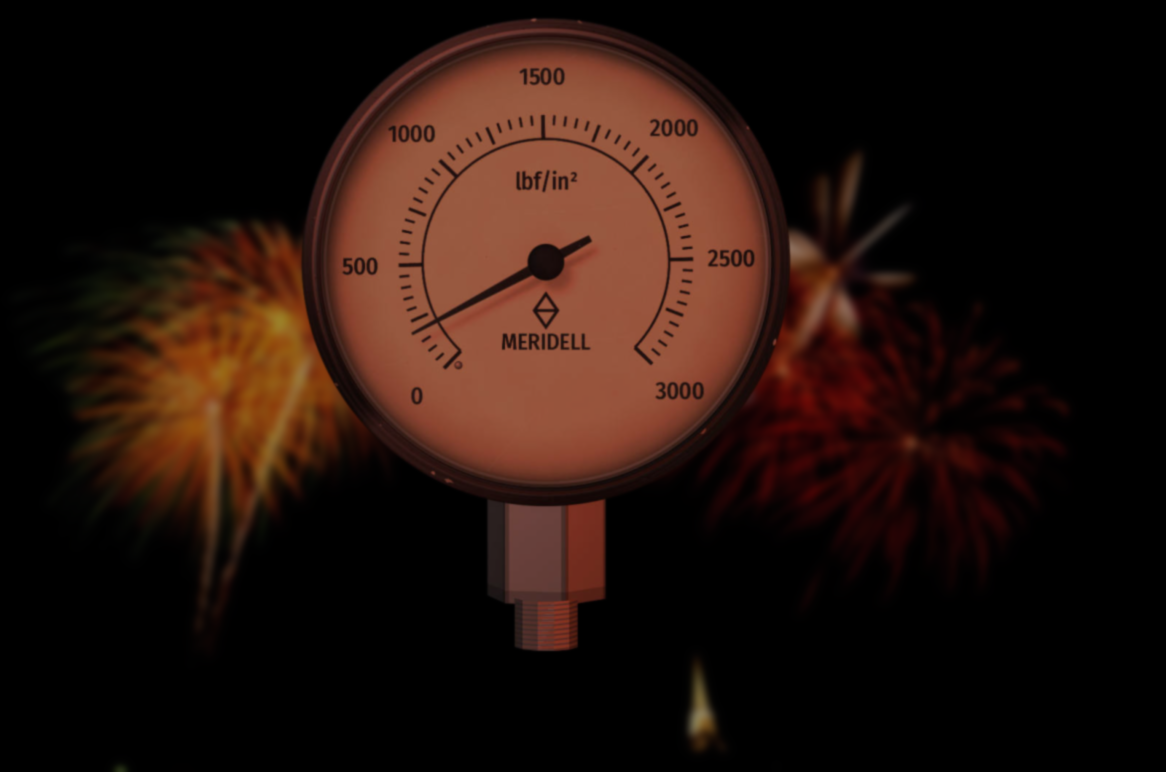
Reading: 200 psi
